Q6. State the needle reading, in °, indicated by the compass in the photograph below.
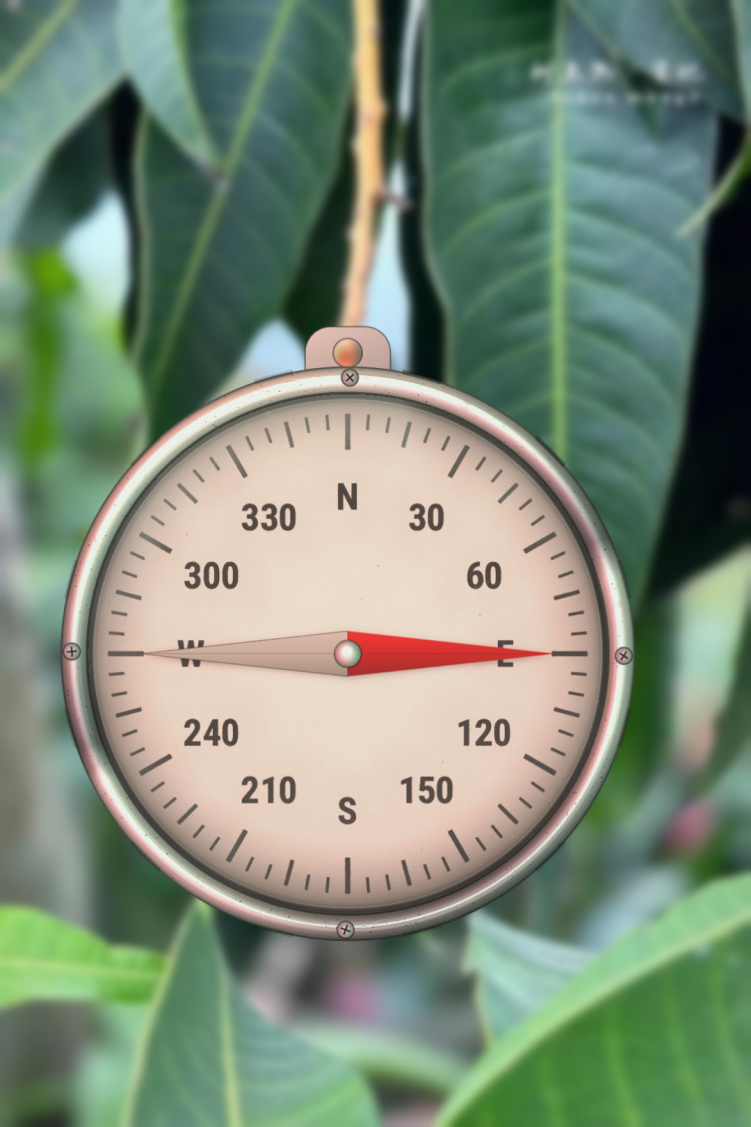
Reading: 90 °
